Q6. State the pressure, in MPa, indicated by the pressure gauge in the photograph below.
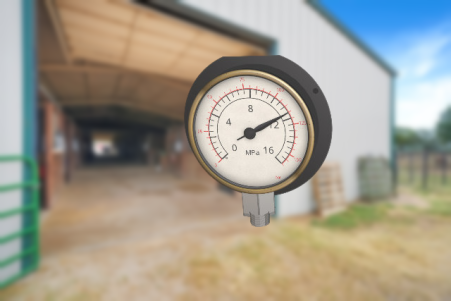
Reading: 11.5 MPa
